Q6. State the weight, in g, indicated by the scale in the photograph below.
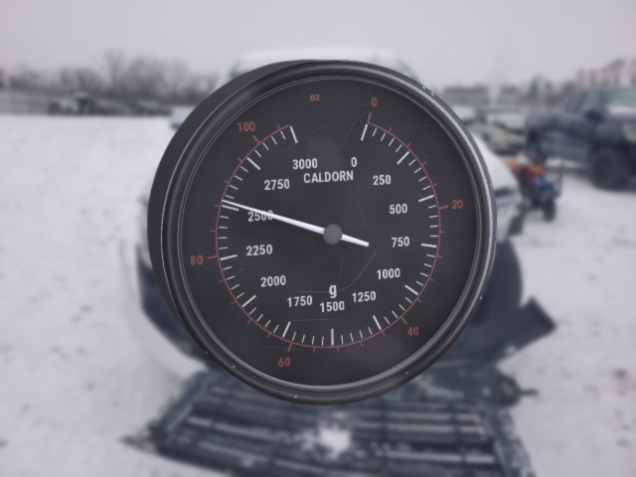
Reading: 2525 g
